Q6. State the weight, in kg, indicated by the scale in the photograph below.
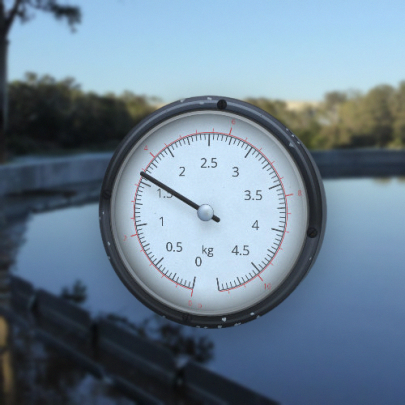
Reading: 1.6 kg
